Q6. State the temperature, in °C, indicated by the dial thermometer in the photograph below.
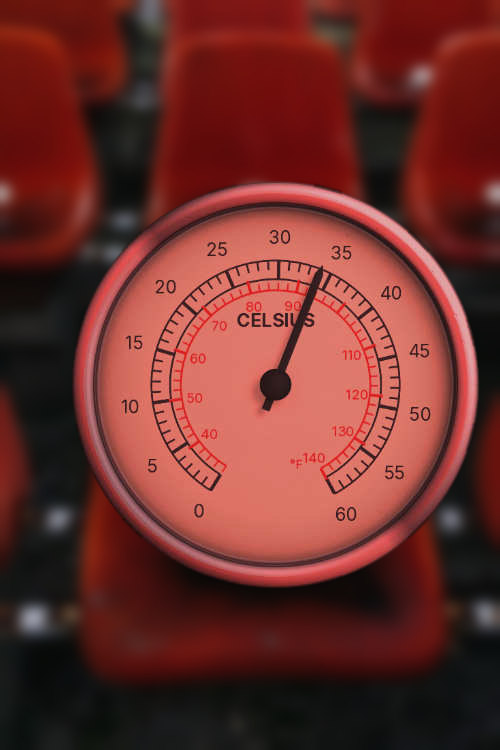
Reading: 34 °C
